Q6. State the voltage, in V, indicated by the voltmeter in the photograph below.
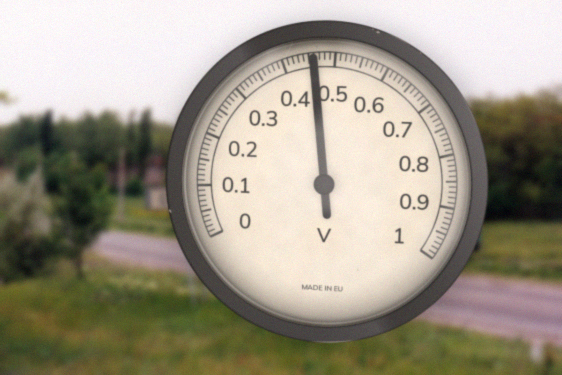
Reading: 0.46 V
